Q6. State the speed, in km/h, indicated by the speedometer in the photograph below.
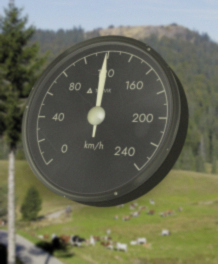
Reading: 120 km/h
